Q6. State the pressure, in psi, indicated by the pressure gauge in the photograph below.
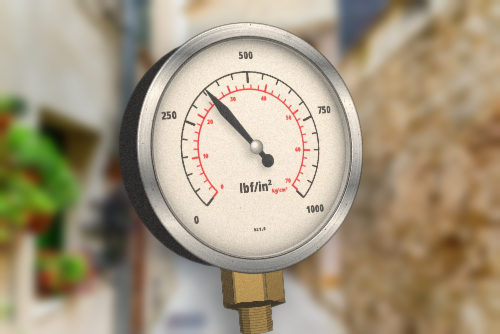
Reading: 350 psi
